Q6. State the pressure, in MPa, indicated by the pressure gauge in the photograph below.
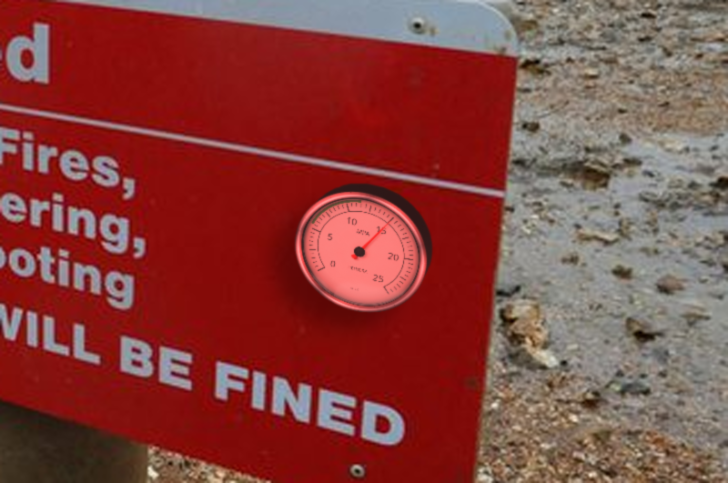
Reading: 15 MPa
